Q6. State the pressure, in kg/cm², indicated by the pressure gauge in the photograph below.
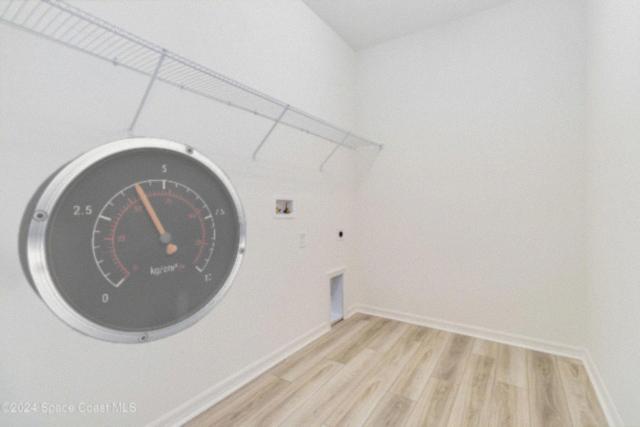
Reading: 4 kg/cm²
